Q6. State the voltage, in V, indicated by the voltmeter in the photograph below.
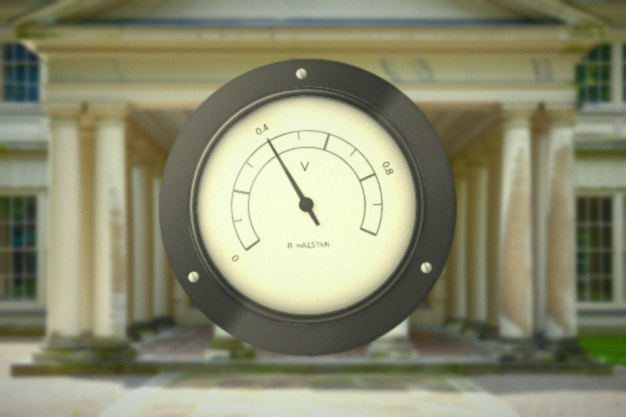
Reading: 0.4 V
